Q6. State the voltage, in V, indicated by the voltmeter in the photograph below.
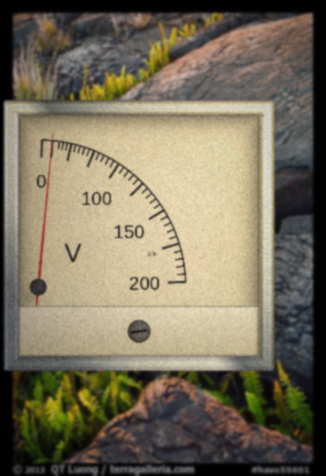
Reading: 25 V
